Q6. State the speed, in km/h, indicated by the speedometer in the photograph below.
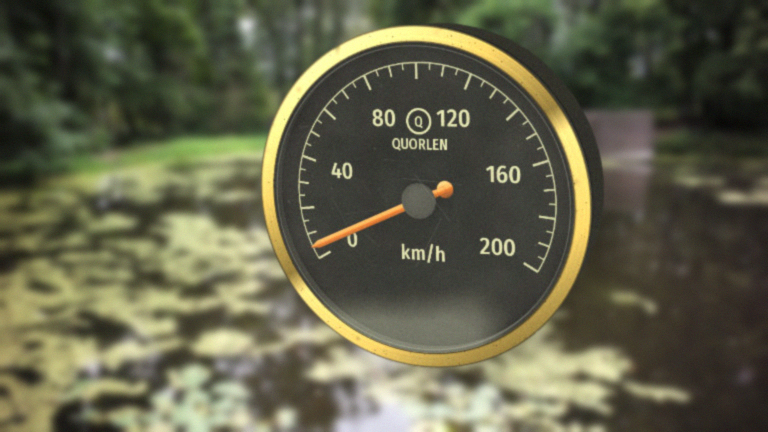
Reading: 5 km/h
